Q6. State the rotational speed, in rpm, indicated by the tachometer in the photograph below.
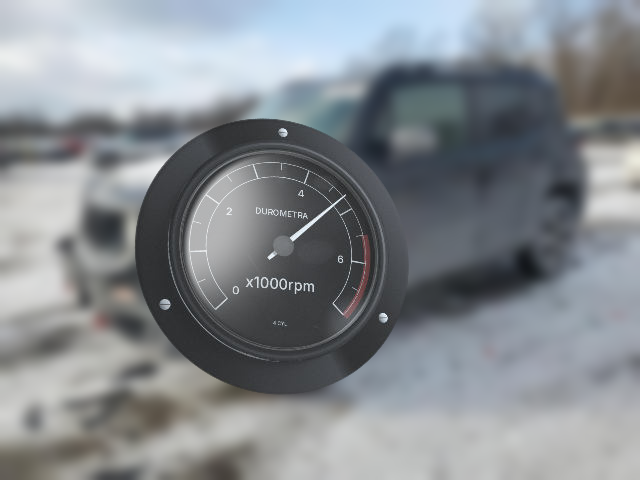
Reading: 4750 rpm
